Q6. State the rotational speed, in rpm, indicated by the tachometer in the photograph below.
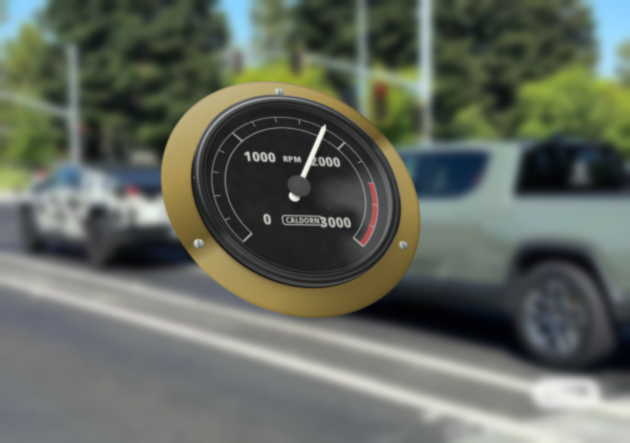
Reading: 1800 rpm
